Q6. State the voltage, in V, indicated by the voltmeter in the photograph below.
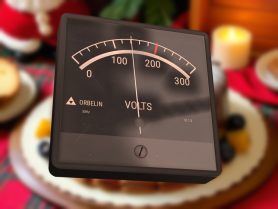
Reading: 140 V
